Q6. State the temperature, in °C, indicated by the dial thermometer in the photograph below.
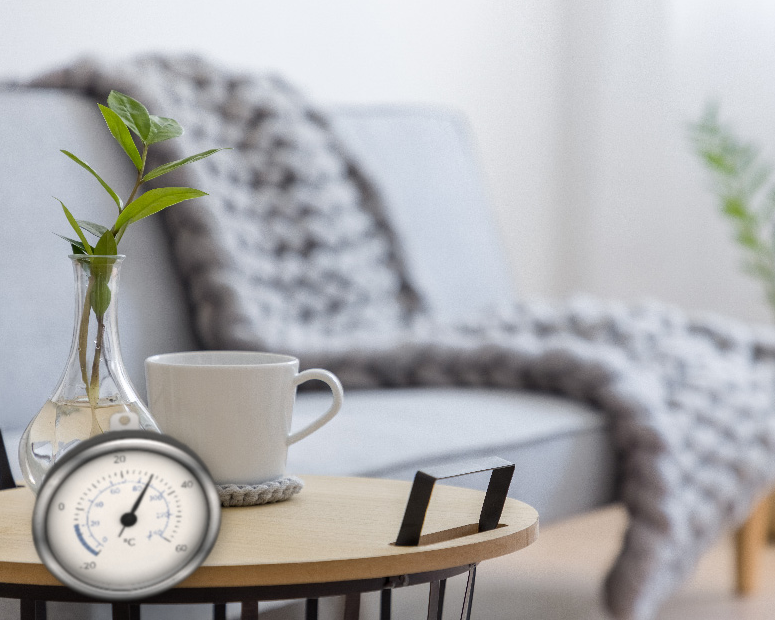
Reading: 30 °C
